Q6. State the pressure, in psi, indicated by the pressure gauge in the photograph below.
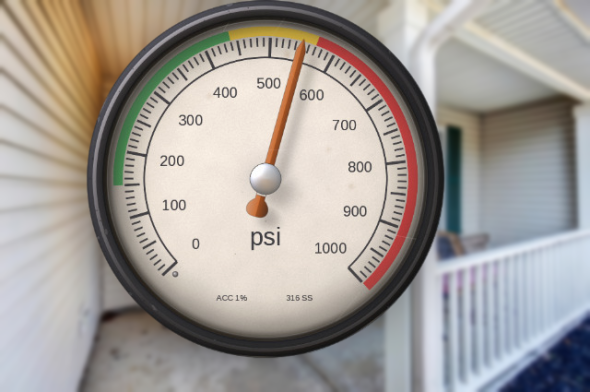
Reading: 550 psi
